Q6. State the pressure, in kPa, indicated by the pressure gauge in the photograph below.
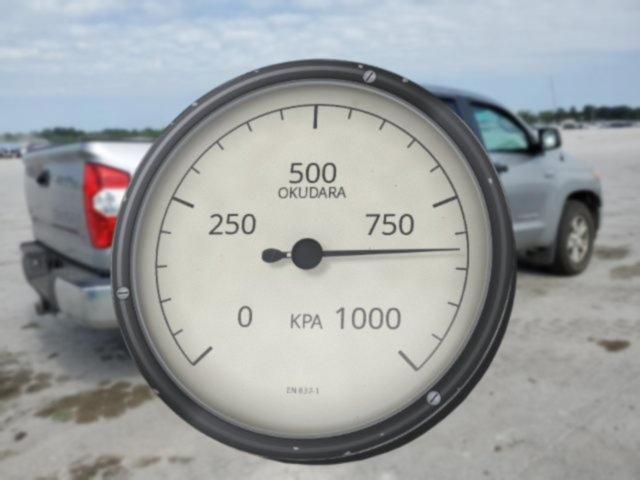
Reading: 825 kPa
